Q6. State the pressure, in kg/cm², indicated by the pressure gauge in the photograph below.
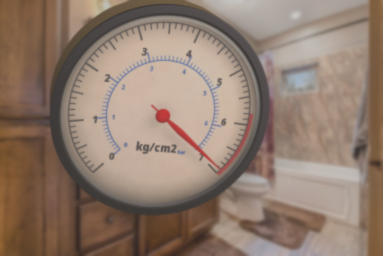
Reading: 6.9 kg/cm²
